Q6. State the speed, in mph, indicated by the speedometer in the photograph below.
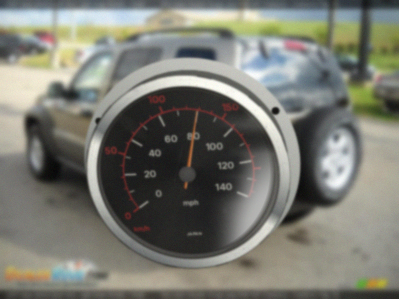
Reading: 80 mph
